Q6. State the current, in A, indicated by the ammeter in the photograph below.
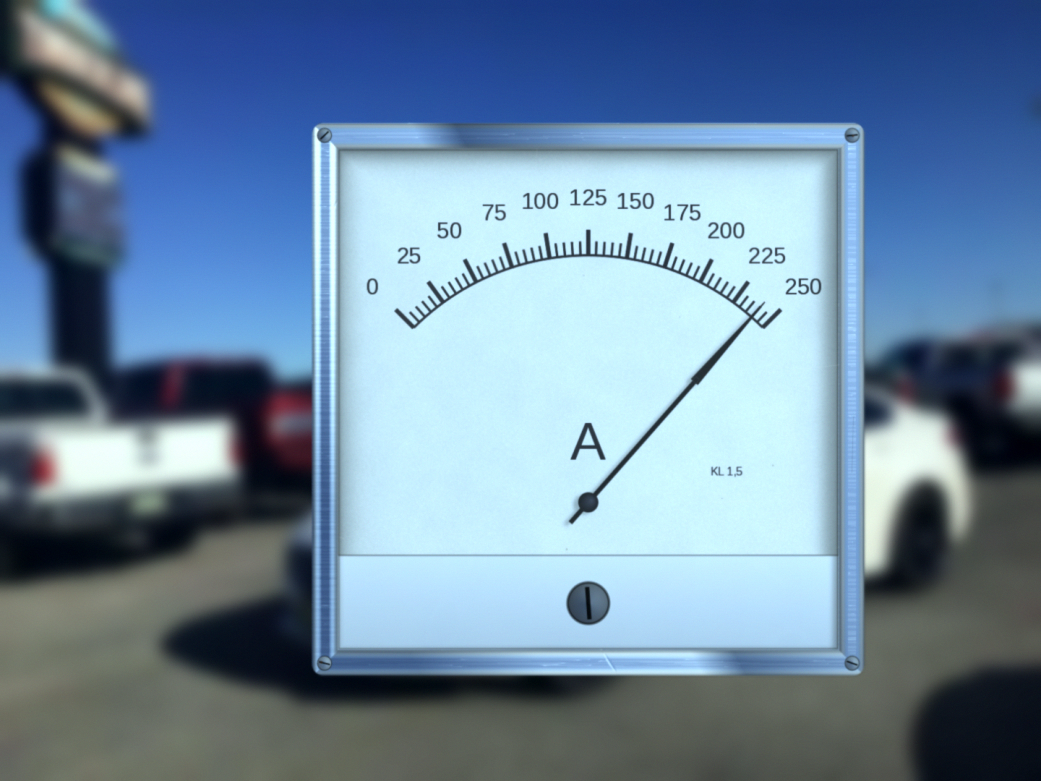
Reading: 240 A
